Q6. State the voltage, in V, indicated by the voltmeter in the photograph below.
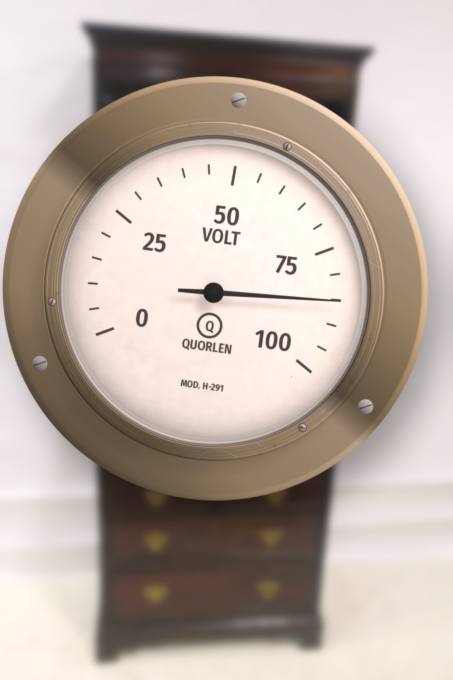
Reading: 85 V
